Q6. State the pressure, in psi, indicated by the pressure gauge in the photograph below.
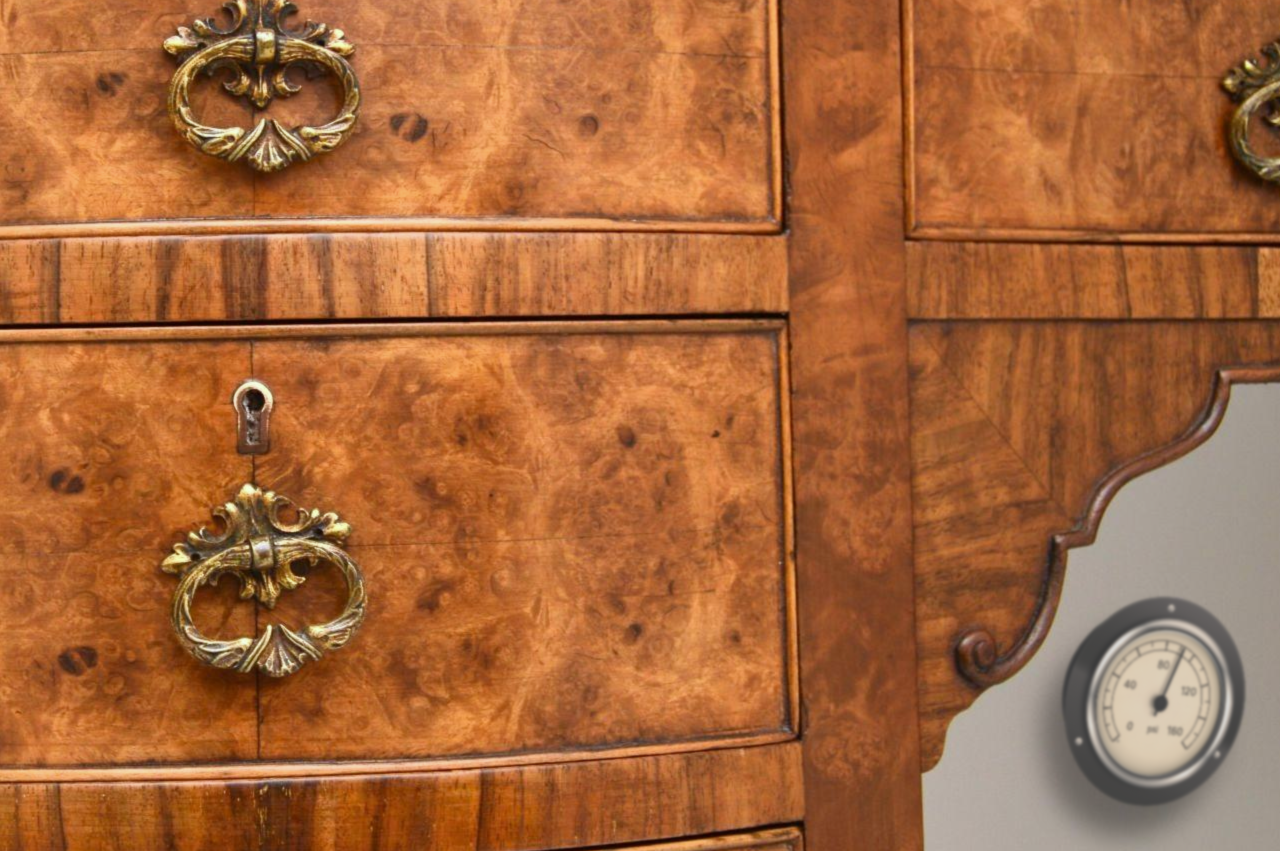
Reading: 90 psi
